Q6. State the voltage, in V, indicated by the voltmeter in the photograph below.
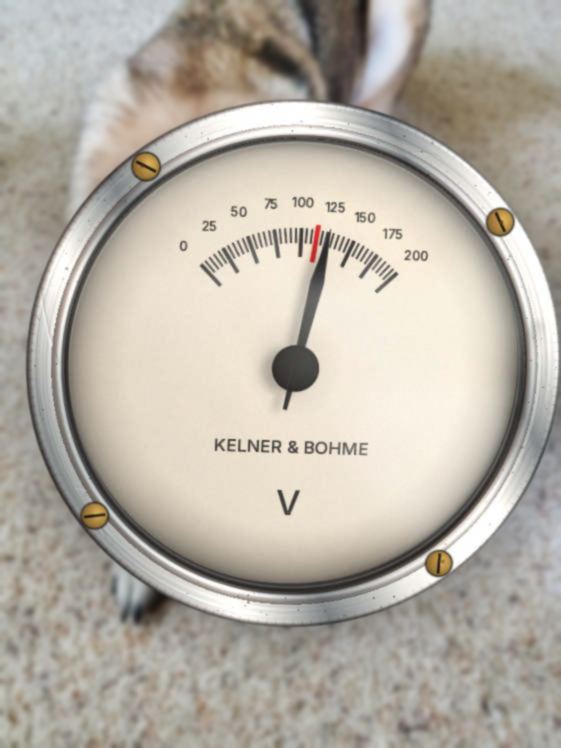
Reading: 125 V
